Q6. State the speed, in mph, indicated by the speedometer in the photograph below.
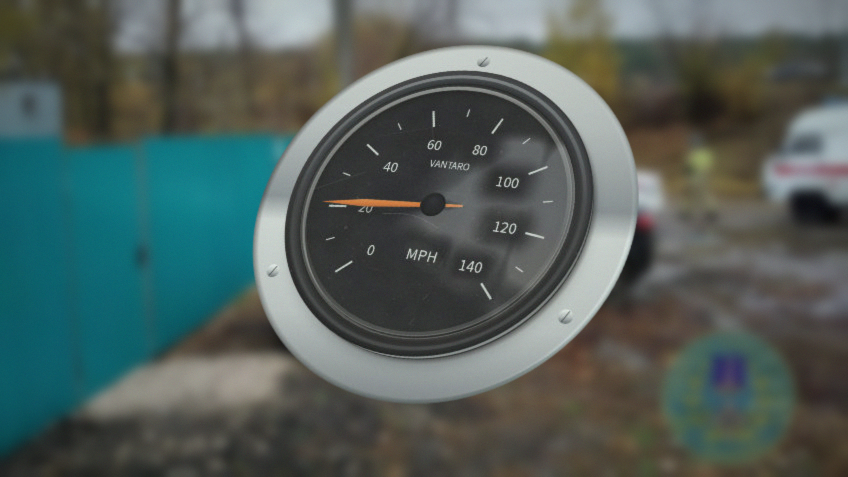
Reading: 20 mph
